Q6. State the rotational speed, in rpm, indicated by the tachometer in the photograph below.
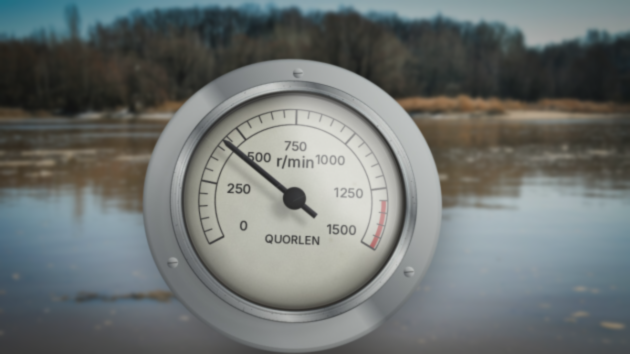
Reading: 425 rpm
